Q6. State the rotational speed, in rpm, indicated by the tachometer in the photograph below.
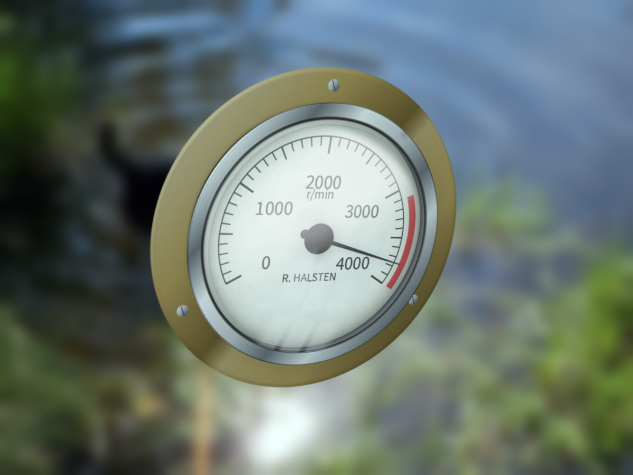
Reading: 3750 rpm
